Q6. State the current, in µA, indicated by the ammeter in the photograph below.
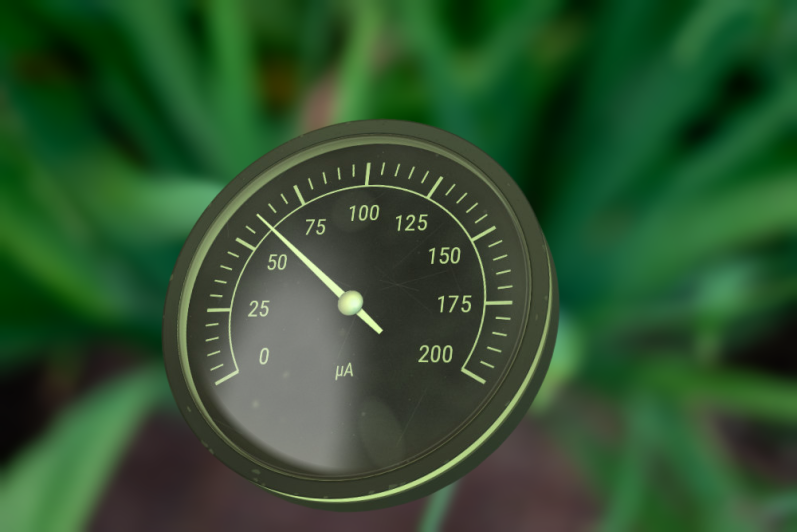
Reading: 60 µA
